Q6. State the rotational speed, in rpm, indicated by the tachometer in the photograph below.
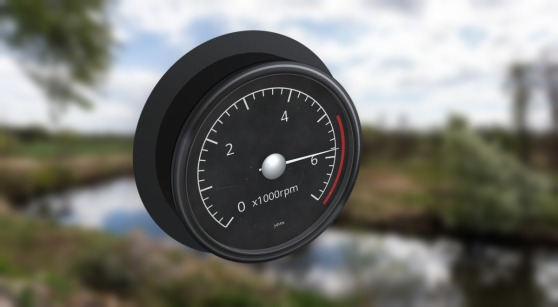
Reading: 5800 rpm
